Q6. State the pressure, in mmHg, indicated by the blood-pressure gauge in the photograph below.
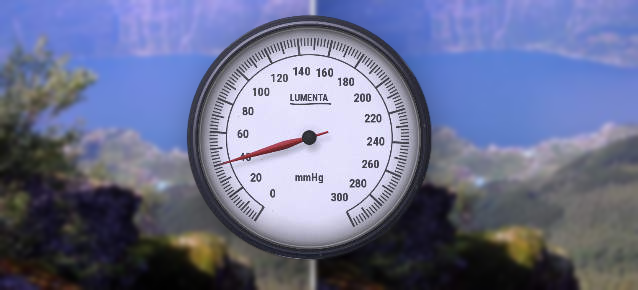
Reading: 40 mmHg
